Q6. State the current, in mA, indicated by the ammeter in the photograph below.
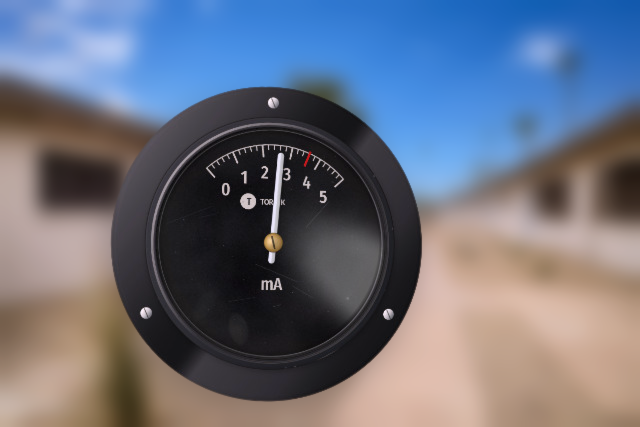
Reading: 2.6 mA
